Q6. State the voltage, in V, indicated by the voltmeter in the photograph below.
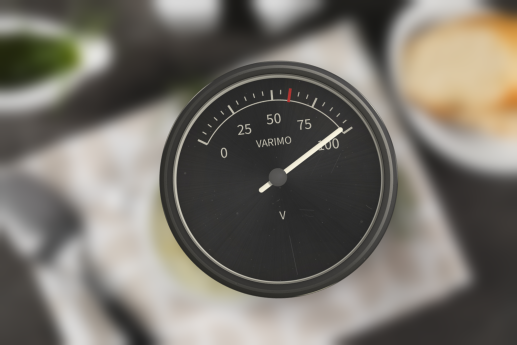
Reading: 97.5 V
